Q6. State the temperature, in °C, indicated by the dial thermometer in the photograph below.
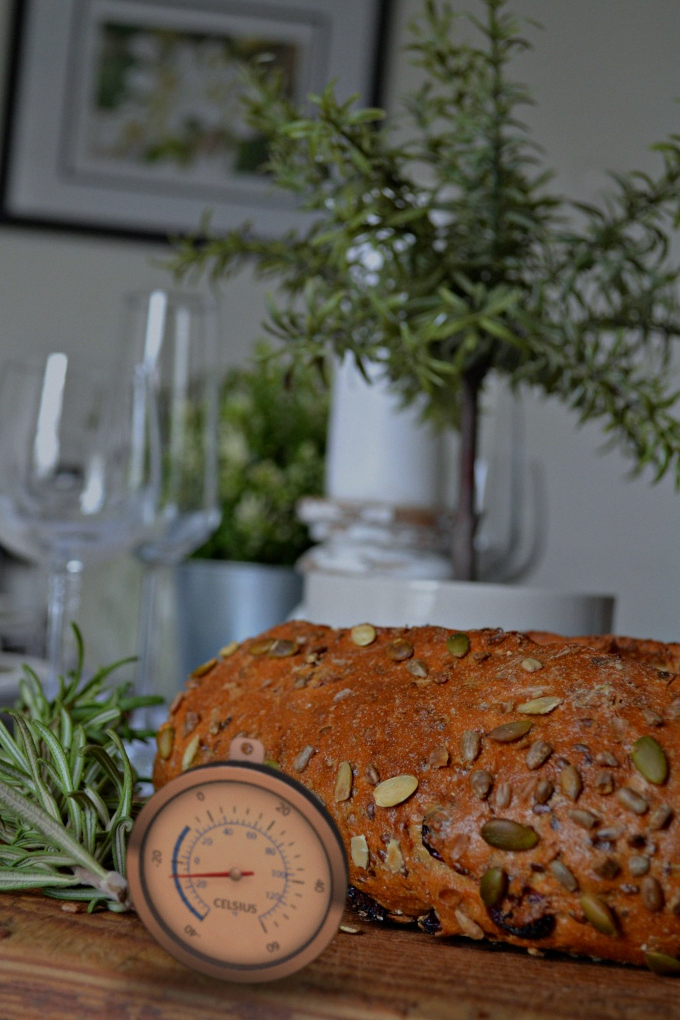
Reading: -24 °C
